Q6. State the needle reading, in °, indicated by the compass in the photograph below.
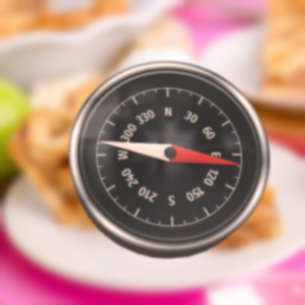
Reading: 100 °
